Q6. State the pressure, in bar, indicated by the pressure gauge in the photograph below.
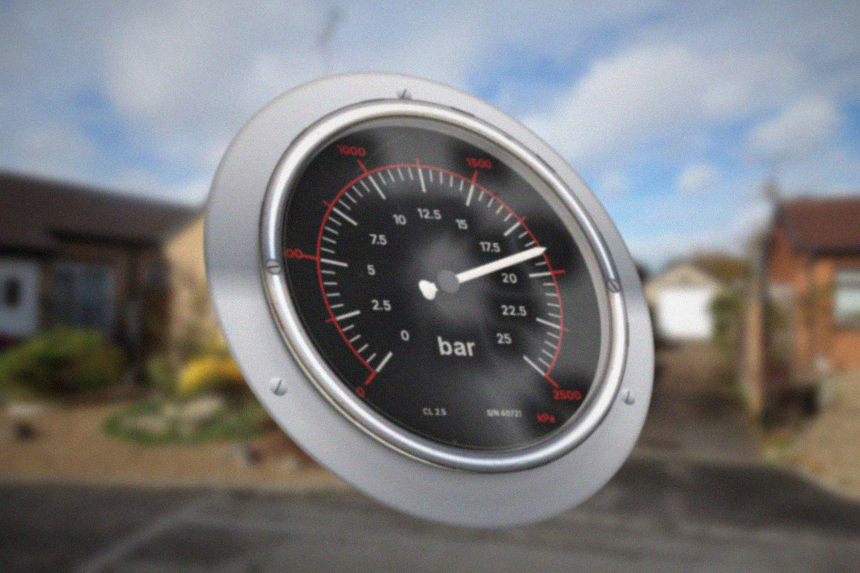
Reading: 19 bar
